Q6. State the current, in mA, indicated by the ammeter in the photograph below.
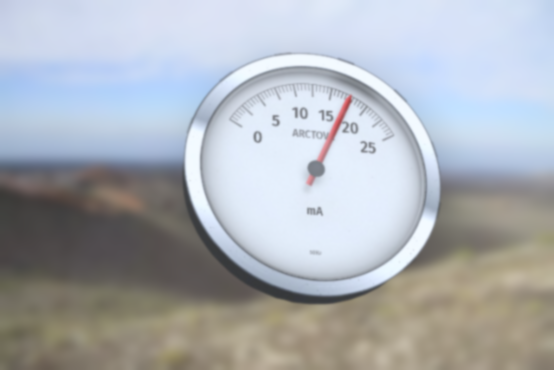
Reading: 17.5 mA
